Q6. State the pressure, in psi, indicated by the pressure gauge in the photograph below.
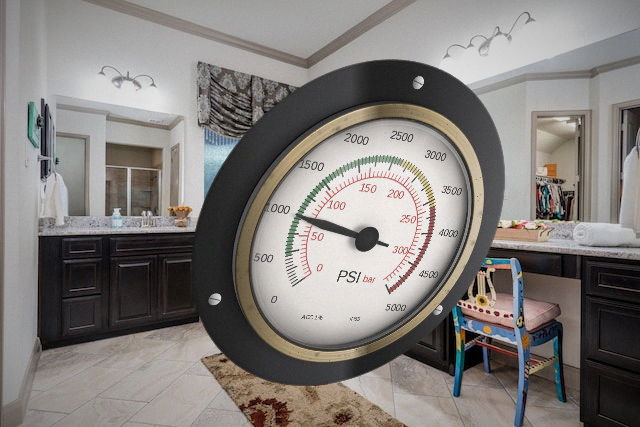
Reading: 1000 psi
